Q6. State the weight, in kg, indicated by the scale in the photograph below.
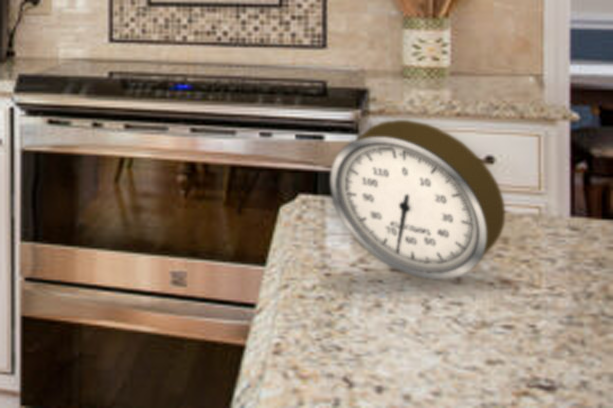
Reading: 65 kg
